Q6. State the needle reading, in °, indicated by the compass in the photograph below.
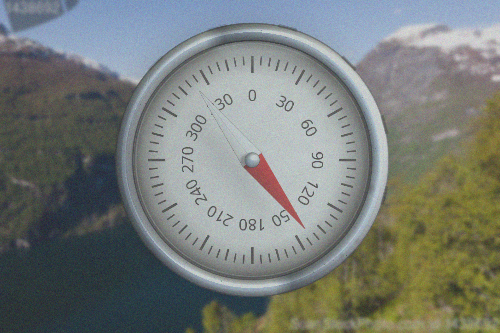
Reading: 142.5 °
